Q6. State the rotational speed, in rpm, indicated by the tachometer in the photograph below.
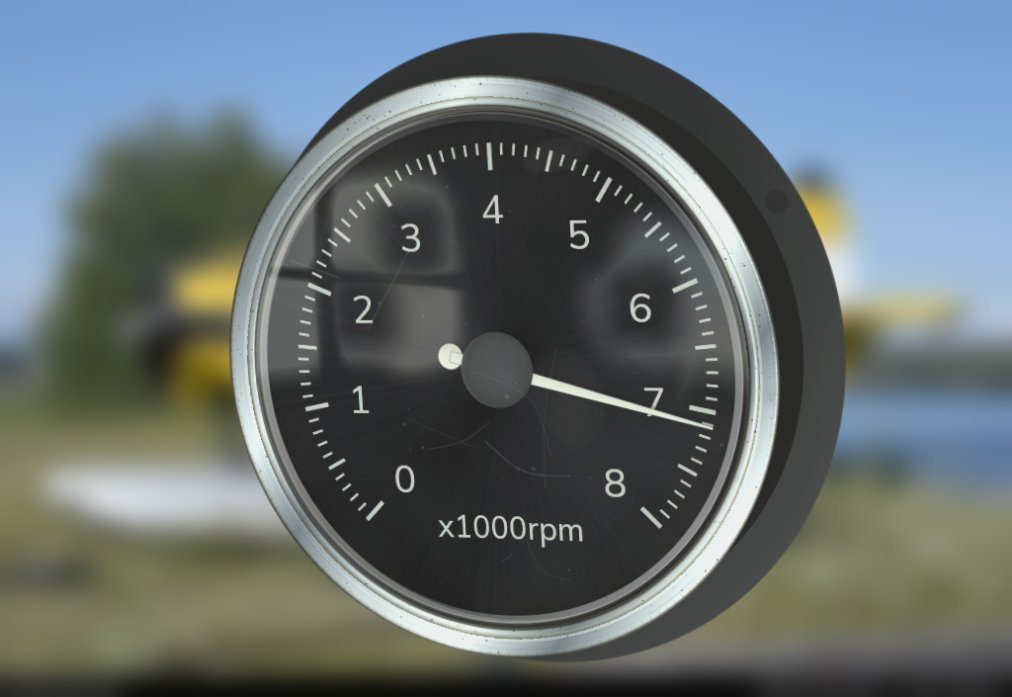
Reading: 7100 rpm
